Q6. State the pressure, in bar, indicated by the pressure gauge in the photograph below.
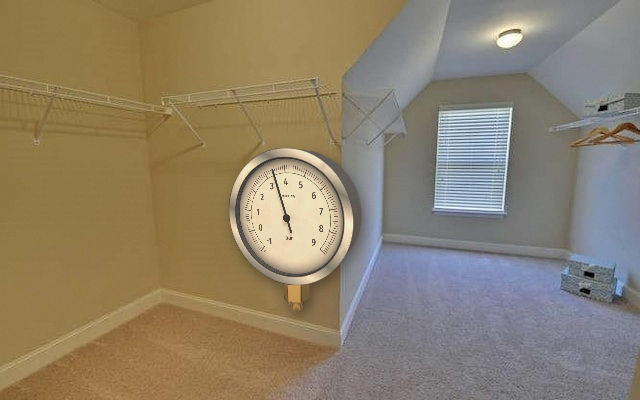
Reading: 3.5 bar
